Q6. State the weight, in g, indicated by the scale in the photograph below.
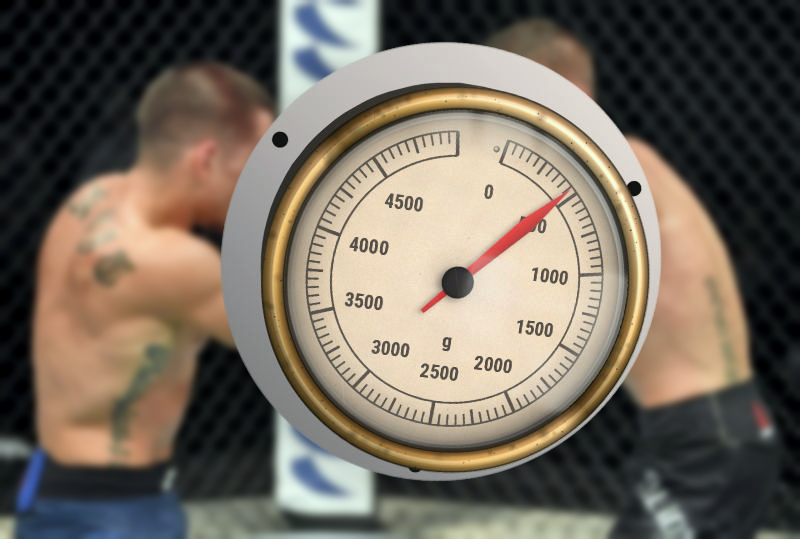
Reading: 450 g
